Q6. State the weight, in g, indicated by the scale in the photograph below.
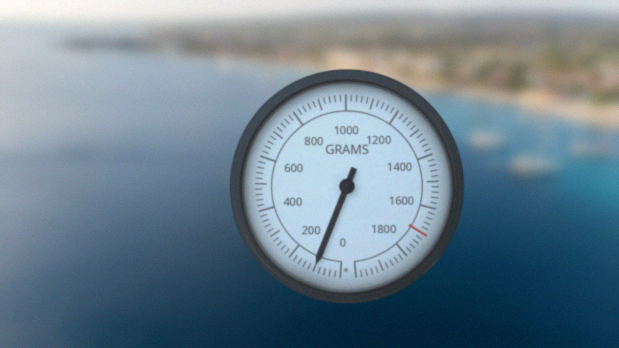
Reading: 100 g
